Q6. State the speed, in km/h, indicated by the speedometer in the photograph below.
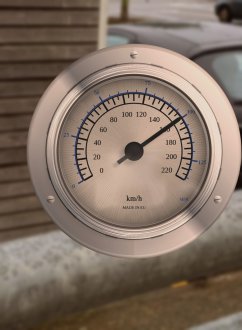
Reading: 160 km/h
